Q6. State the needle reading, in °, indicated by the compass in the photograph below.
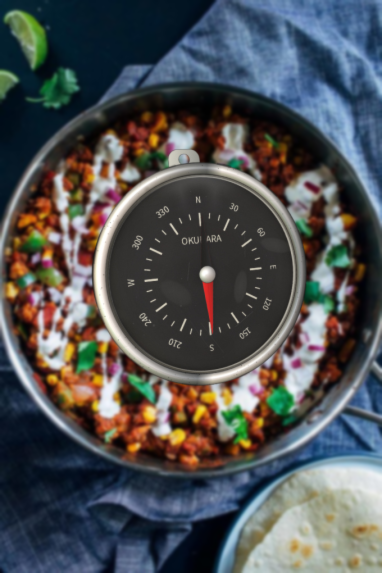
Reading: 180 °
